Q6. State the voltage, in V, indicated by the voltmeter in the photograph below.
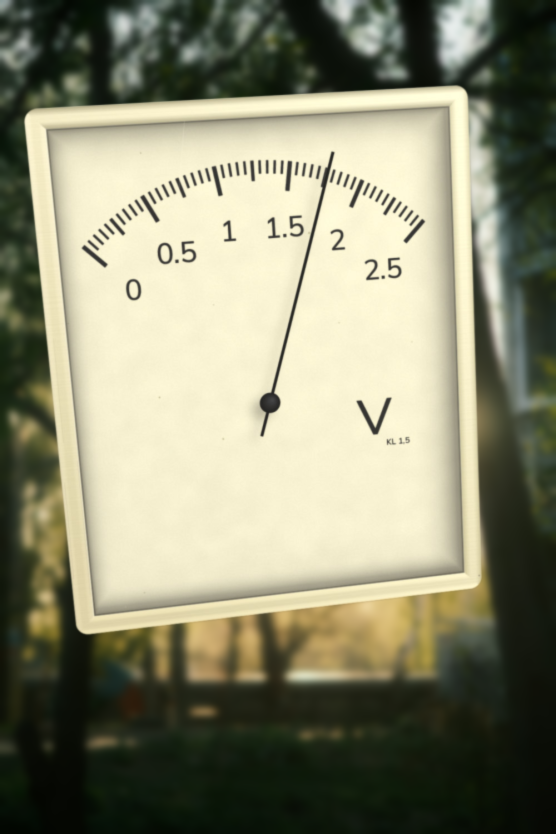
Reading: 1.75 V
